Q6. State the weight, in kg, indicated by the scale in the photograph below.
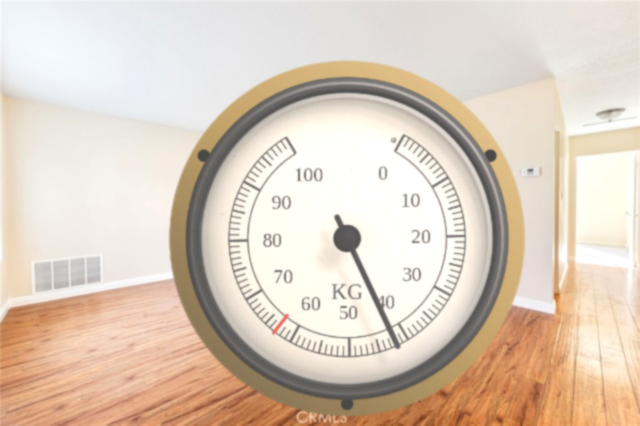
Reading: 42 kg
